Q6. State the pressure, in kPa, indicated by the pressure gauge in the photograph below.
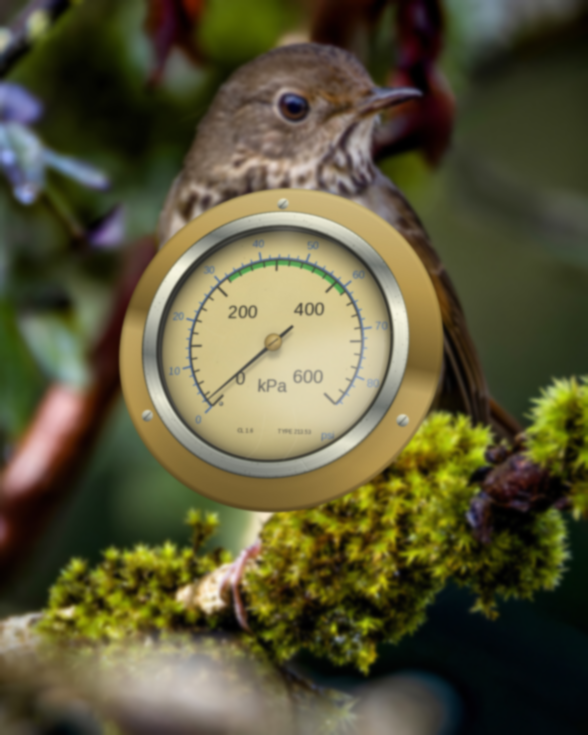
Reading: 10 kPa
